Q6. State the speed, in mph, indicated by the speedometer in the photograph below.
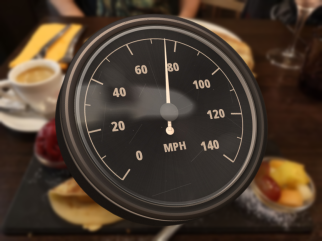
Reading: 75 mph
